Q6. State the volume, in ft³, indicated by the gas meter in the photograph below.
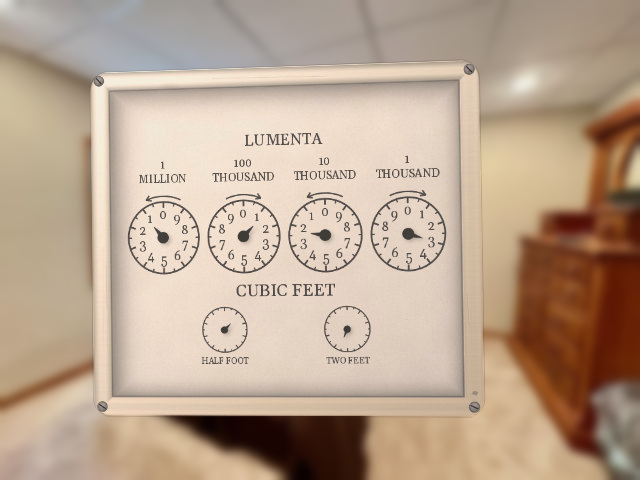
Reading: 112300 ft³
